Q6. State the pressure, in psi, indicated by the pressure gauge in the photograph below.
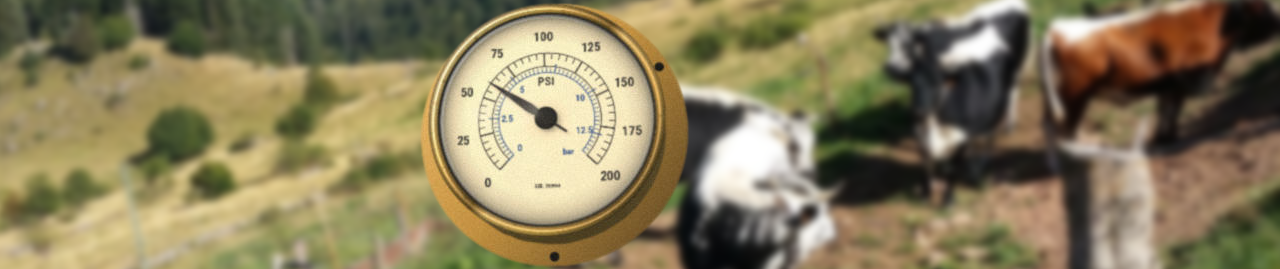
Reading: 60 psi
